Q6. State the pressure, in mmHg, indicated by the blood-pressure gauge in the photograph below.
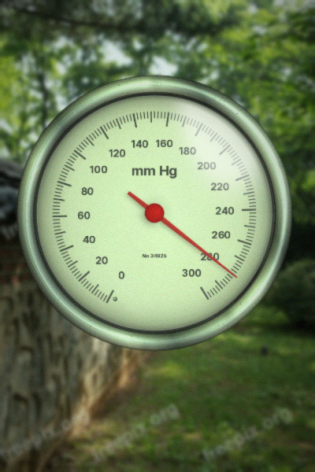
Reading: 280 mmHg
